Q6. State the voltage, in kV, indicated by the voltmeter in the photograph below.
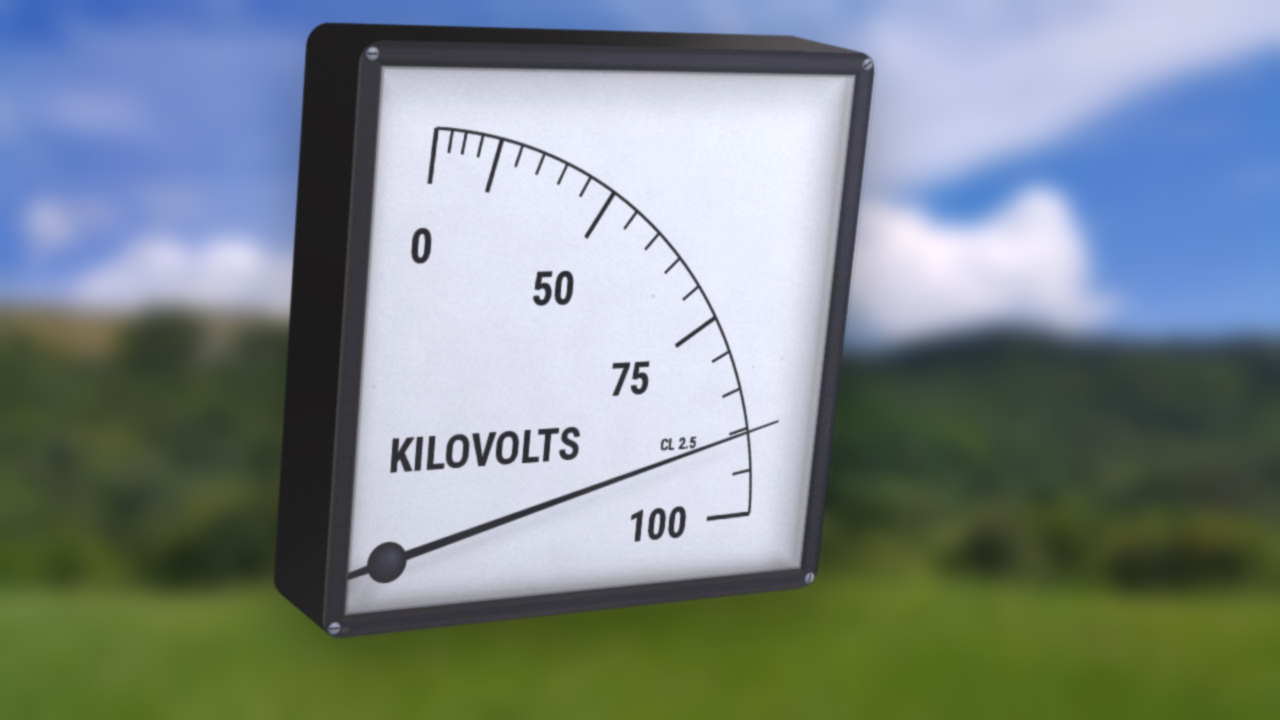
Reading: 90 kV
